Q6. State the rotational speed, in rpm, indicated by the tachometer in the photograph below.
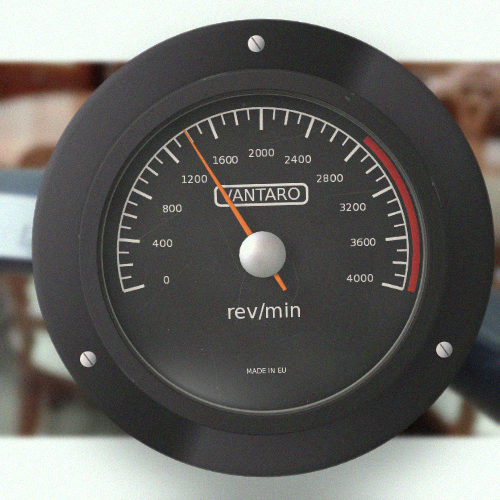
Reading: 1400 rpm
